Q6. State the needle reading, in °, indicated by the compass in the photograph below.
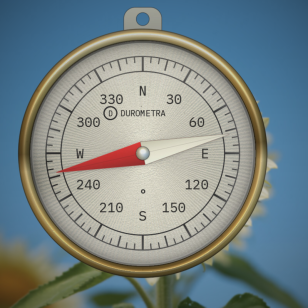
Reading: 257.5 °
